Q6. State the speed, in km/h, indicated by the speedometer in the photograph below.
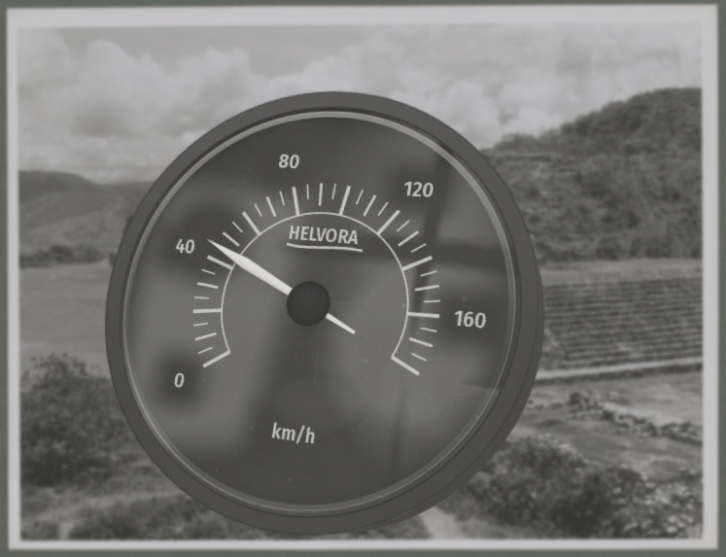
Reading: 45 km/h
